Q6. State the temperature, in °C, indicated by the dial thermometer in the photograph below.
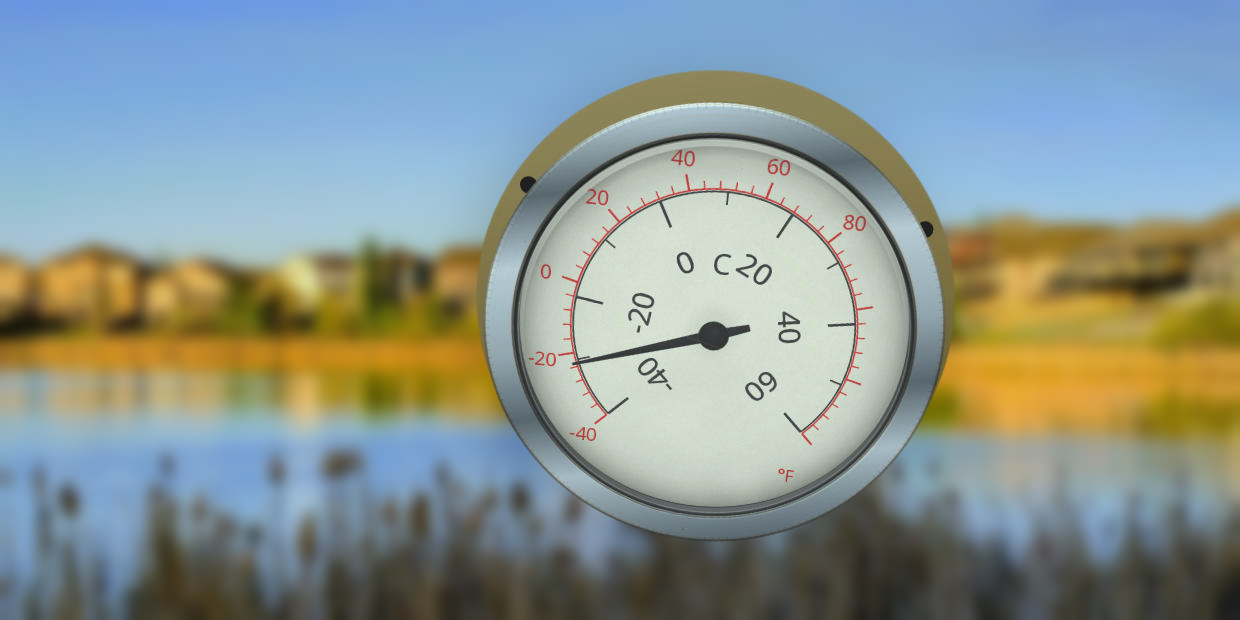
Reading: -30 °C
